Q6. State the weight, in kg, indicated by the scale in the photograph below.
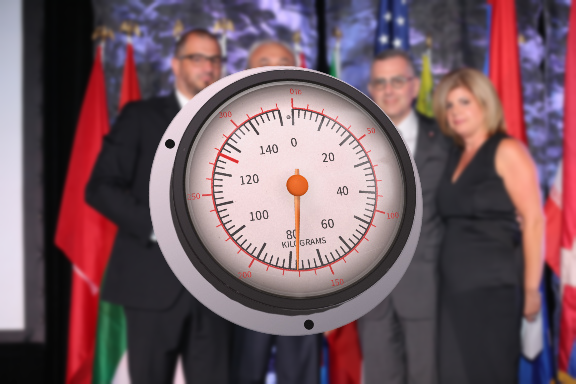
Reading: 78 kg
